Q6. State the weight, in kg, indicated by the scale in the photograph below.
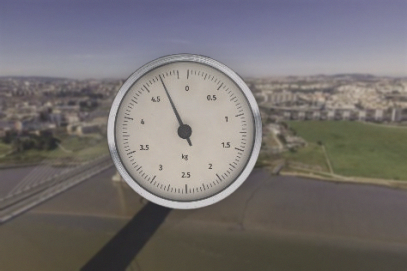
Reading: 4.75 kg
